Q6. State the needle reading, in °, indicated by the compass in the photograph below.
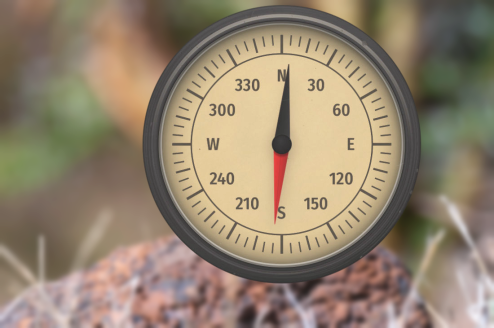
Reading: 185 °
